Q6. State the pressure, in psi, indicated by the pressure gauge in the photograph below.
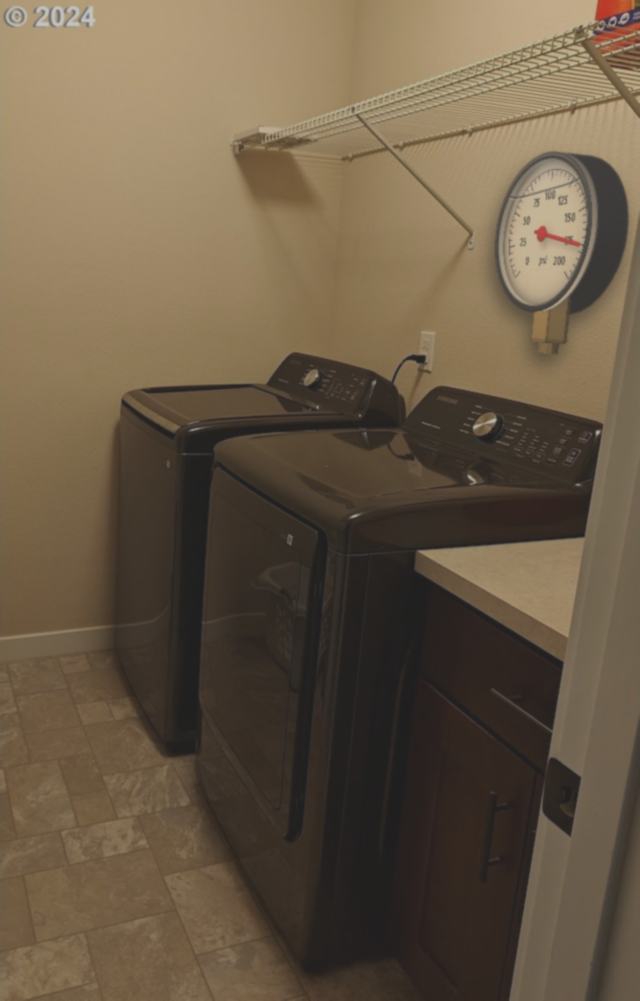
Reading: 175 psi
